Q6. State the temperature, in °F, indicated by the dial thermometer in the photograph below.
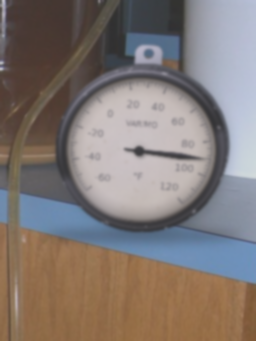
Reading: 90 °F
